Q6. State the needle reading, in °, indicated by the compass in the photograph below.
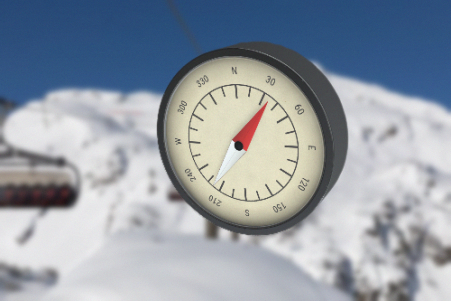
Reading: 37.5 °
